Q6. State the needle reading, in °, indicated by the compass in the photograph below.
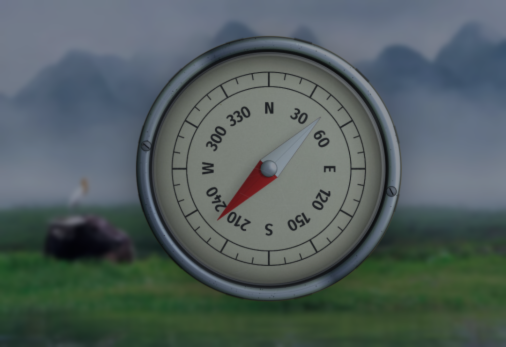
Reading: 225 °
